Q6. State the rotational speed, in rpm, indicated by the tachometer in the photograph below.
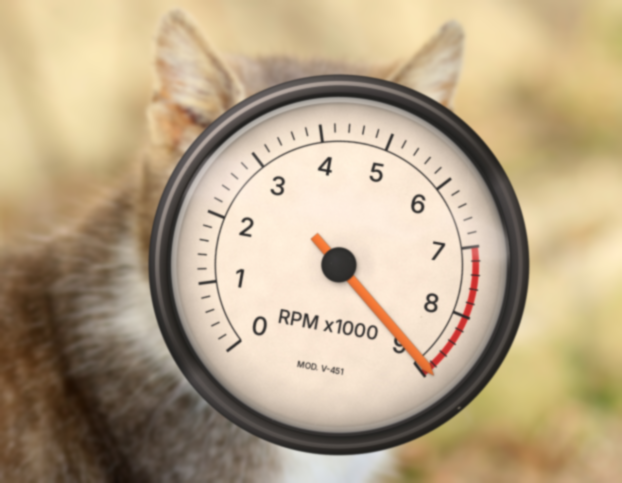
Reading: 8900 rpm
